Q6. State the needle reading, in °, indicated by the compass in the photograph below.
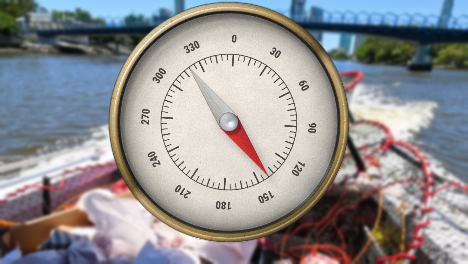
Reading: 140 °
